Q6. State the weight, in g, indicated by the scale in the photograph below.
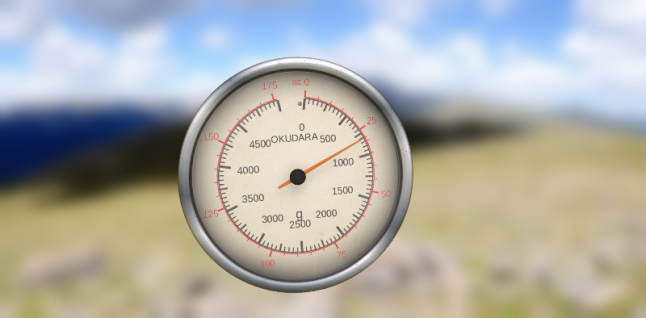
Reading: 800 g
